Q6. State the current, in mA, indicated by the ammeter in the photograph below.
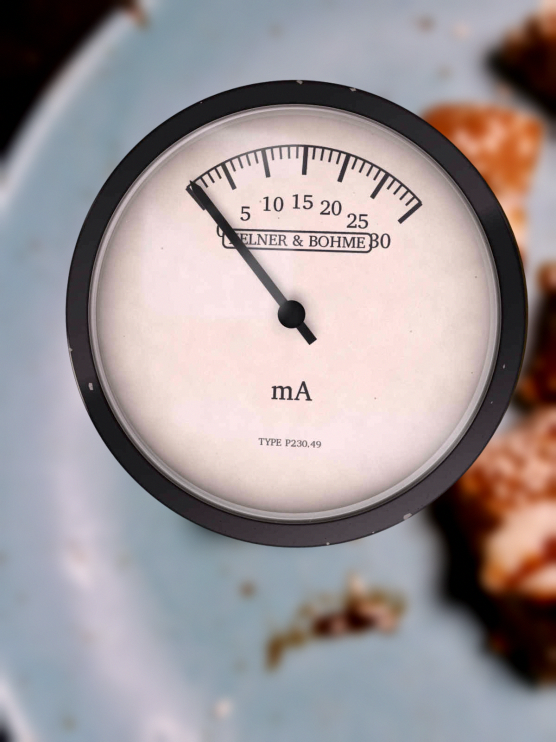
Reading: 1 mA
